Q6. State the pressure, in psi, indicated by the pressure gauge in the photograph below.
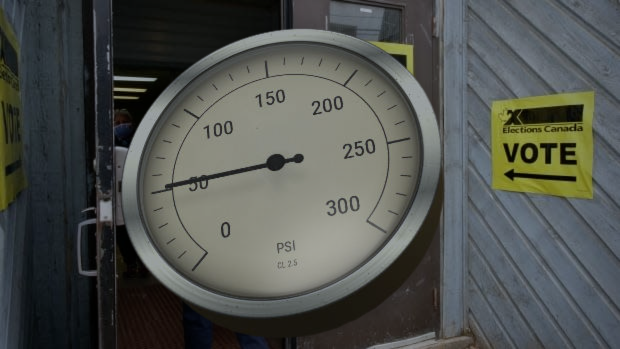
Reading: 50 psi
